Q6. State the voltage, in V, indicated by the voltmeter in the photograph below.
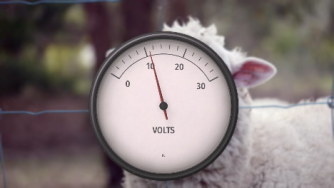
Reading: 11 V
